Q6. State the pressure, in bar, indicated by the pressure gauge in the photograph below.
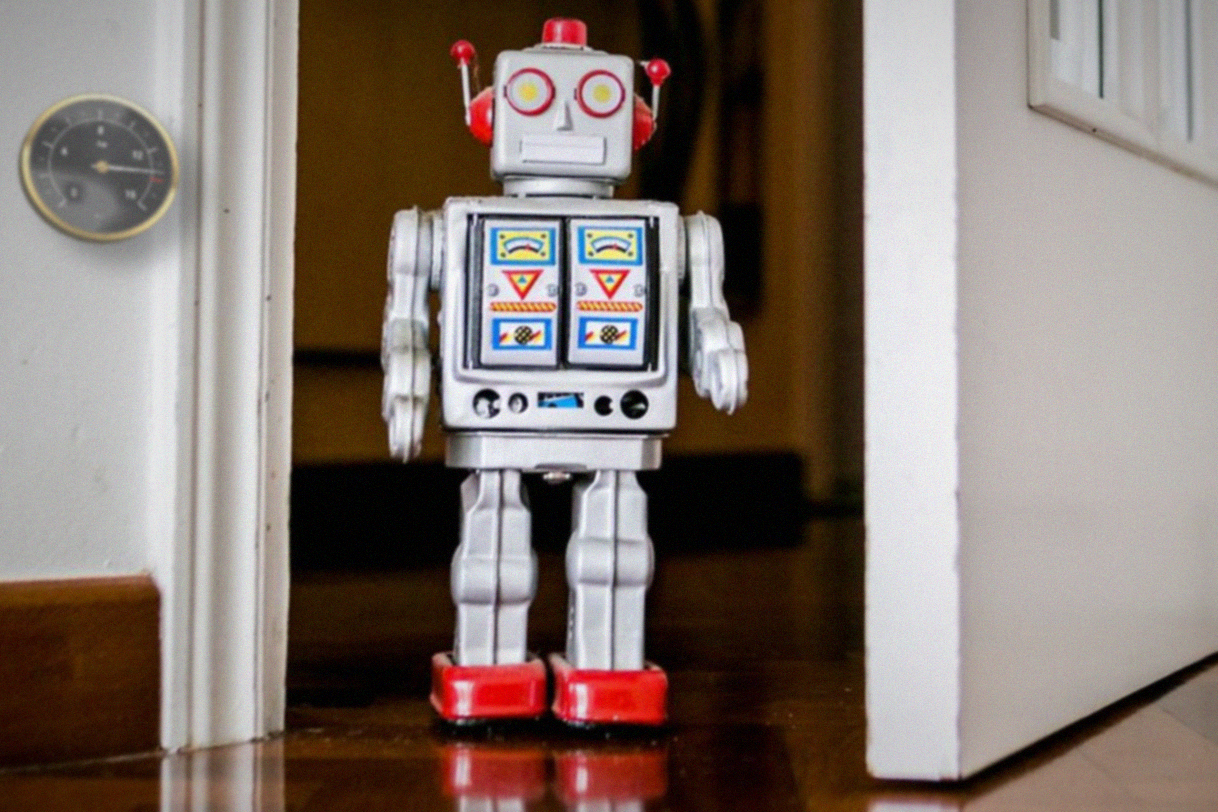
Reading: 13.5 bar
